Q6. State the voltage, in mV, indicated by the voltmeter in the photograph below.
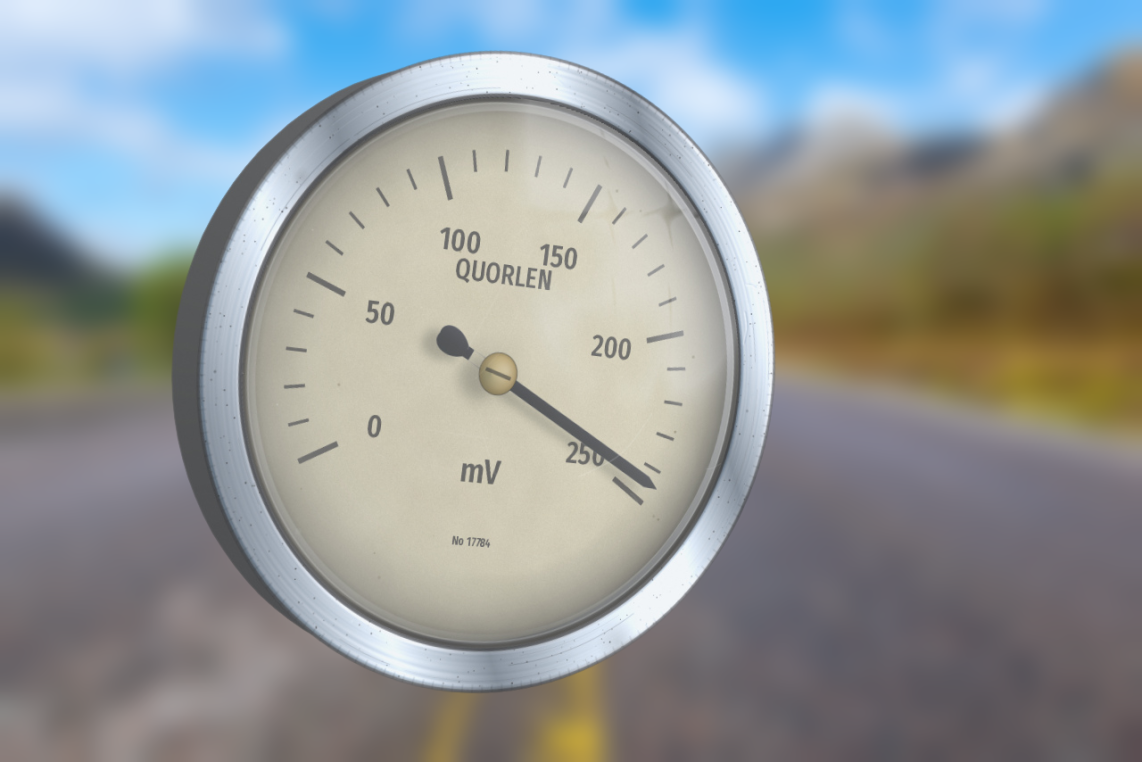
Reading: 245 mV
